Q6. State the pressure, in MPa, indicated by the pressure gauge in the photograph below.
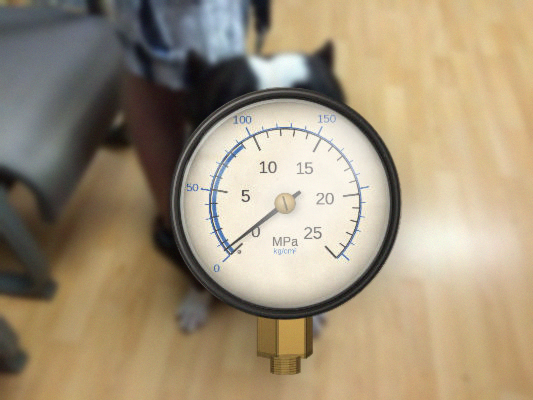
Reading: 0.5 MPa
